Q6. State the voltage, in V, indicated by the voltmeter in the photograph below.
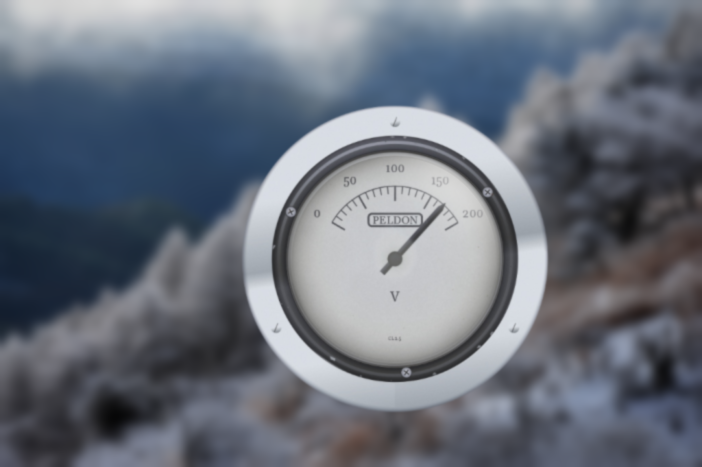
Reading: 170 V
